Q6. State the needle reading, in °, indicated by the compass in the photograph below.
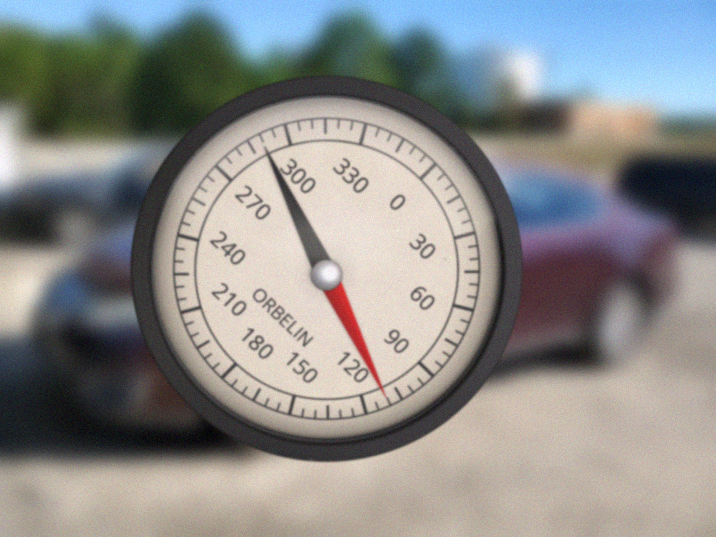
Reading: 110 °
